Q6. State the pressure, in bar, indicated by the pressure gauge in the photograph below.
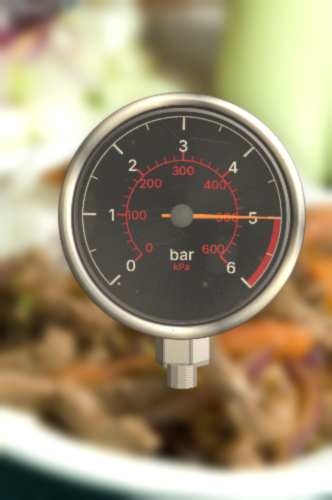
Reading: 5 bar
